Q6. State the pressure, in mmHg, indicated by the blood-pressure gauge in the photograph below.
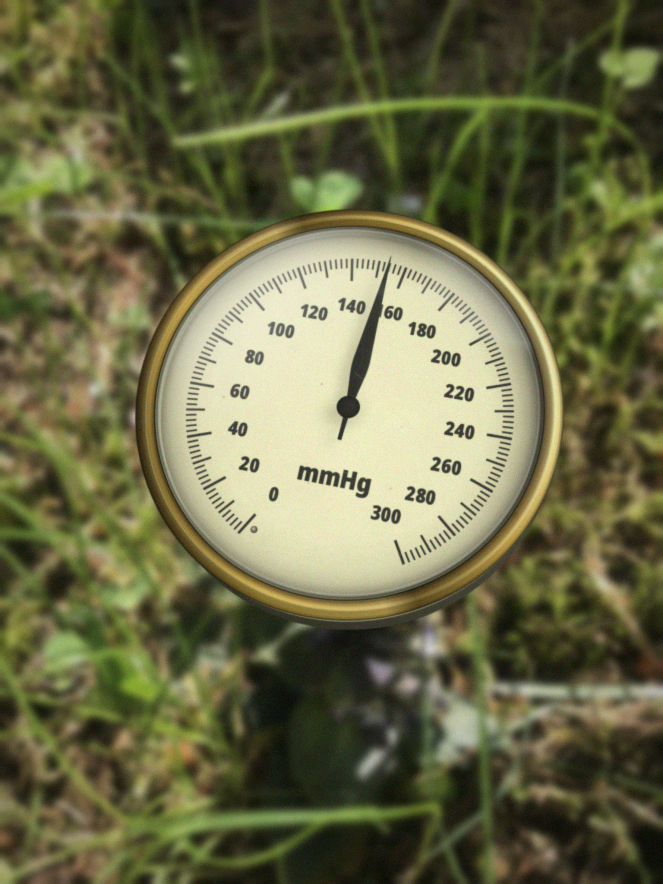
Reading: 154 mmHg
